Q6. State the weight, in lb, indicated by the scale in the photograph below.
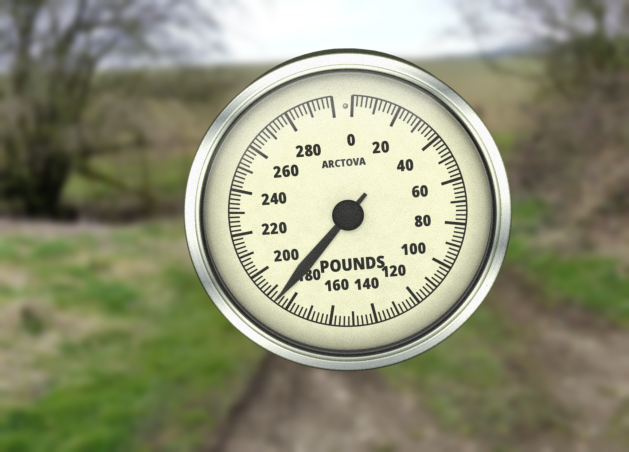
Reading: 186 lb
